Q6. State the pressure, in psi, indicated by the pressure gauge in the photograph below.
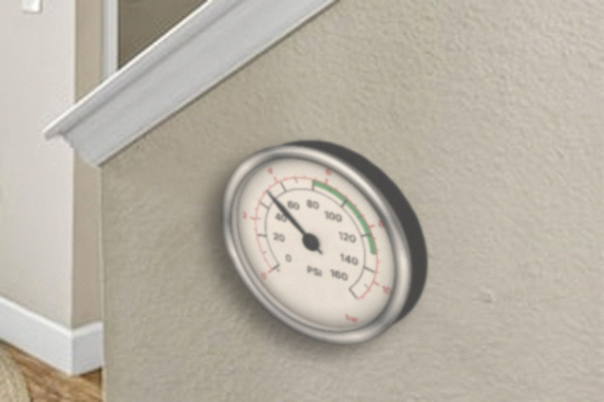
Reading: 50 psi
